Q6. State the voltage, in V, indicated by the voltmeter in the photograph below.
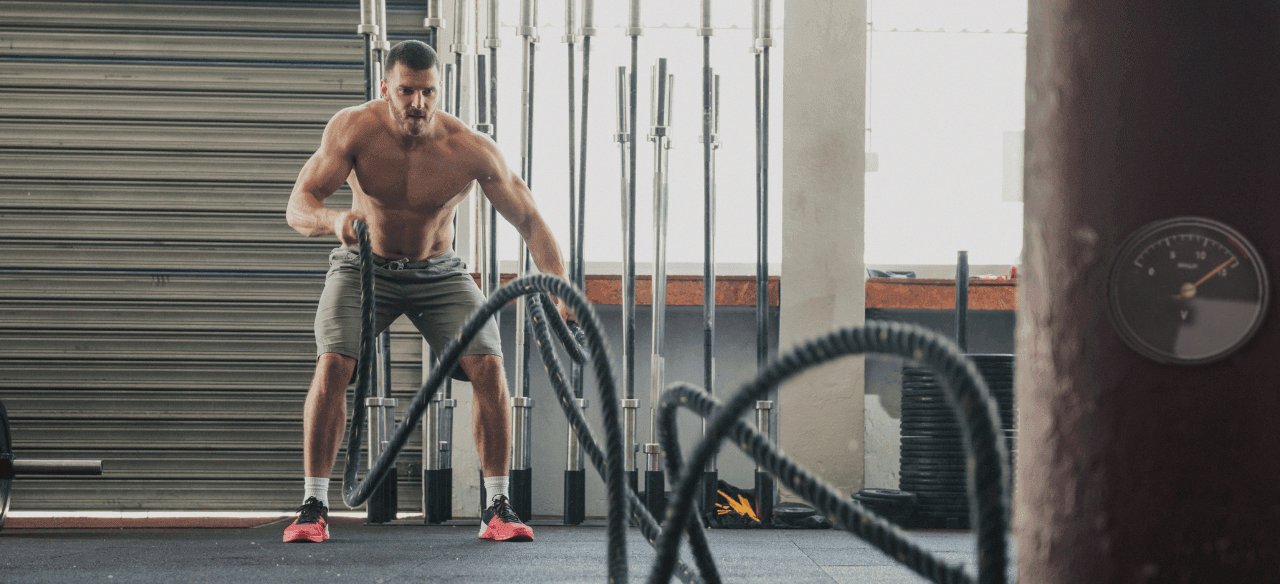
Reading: 14 V
